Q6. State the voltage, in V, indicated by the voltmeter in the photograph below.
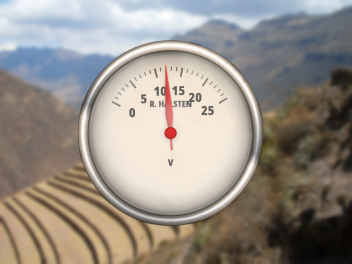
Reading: 12 V
